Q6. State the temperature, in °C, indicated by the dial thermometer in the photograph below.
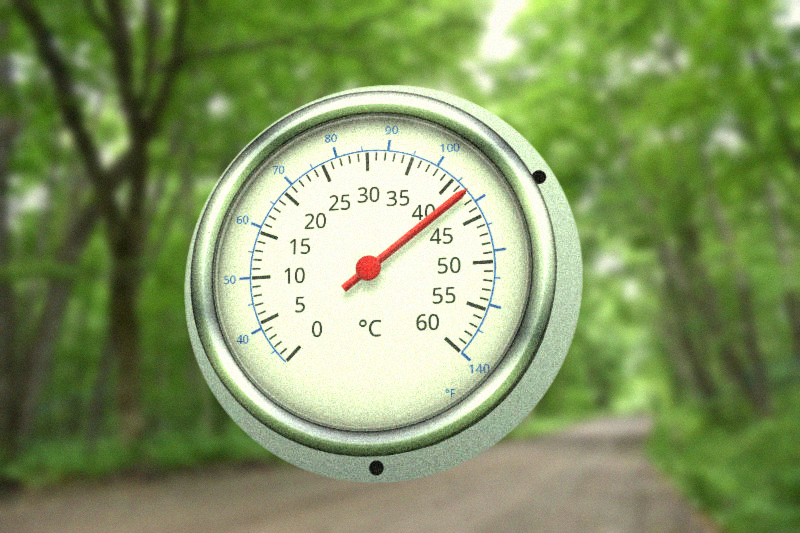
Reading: 42 °C
